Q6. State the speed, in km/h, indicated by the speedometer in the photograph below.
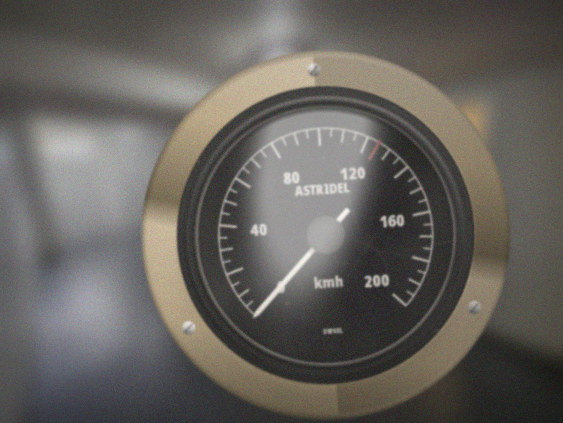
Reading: 0 km/h
